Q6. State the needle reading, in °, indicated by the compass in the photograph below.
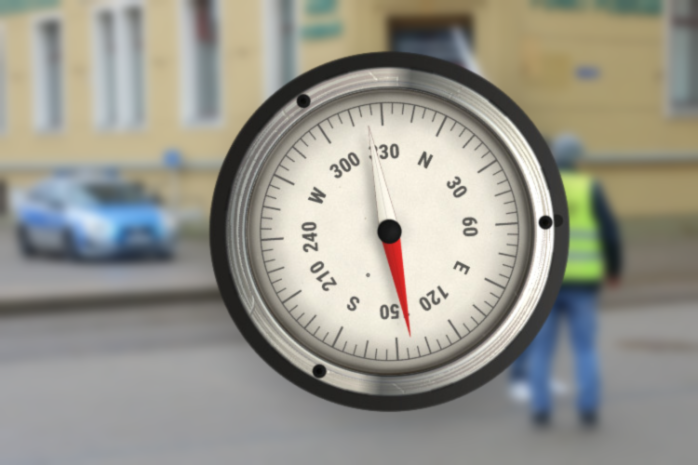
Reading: 142.5 °
